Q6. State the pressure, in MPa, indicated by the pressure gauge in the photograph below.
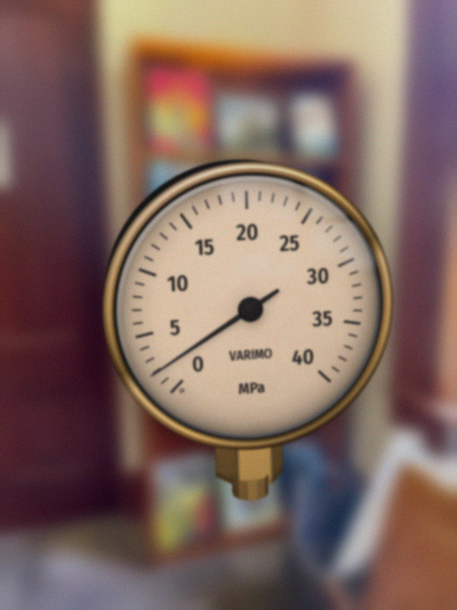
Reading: 2 MPa
